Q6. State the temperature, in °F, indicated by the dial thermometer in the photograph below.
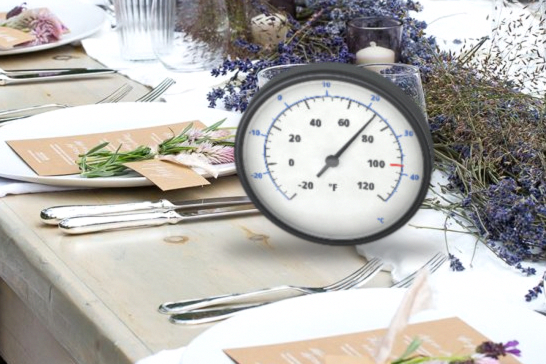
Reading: 72 °F
